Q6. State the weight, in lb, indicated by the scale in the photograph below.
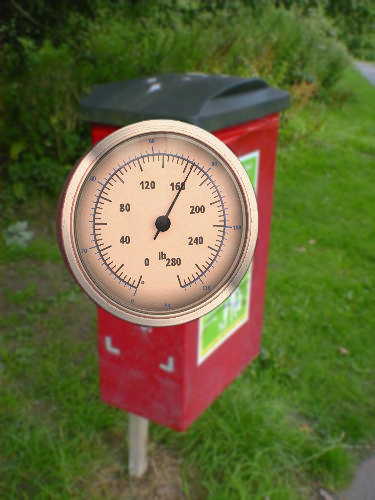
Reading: 164 lb
